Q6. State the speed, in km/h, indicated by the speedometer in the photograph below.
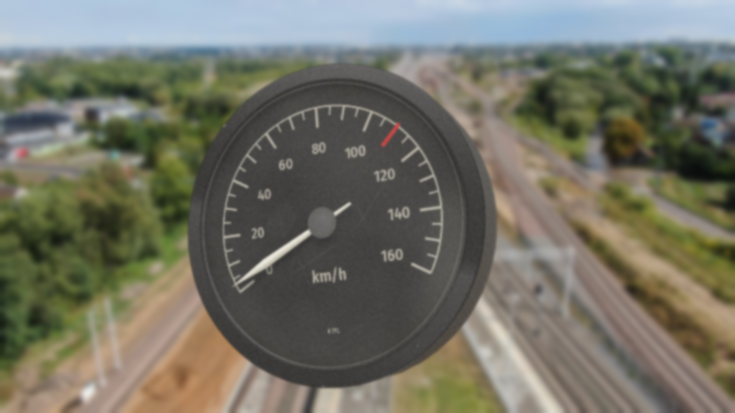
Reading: 2.5 km/h
